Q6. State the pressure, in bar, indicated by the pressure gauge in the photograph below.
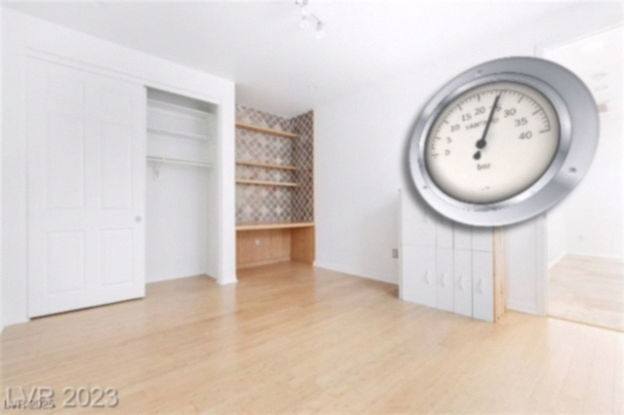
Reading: 25 bar
